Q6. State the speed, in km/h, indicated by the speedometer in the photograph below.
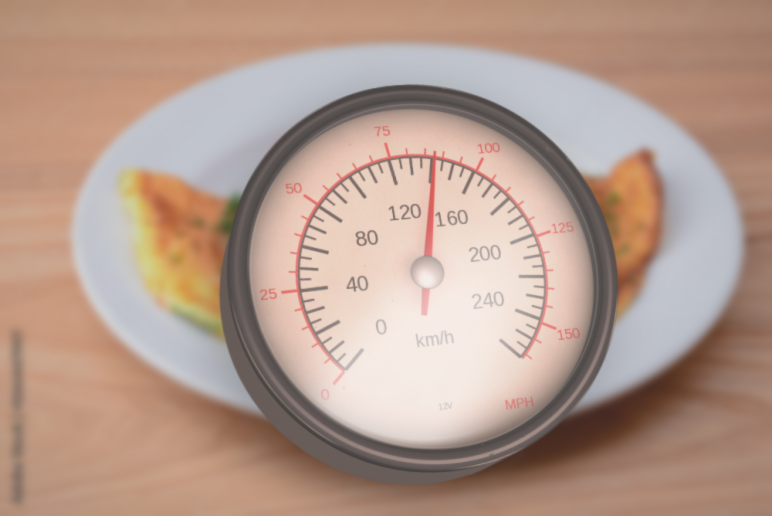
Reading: 140 km/h
